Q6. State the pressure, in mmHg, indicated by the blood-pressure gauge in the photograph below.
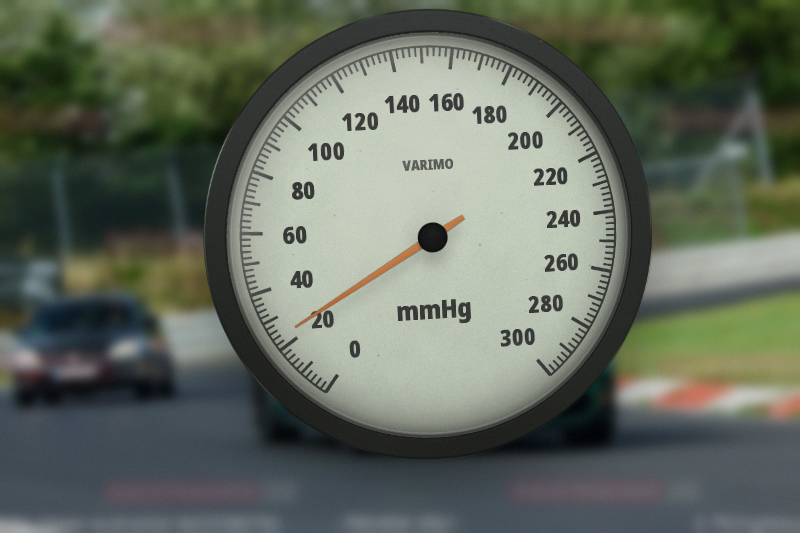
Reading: 24 mmHg
